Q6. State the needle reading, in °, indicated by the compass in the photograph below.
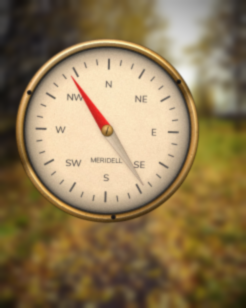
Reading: 325 °
